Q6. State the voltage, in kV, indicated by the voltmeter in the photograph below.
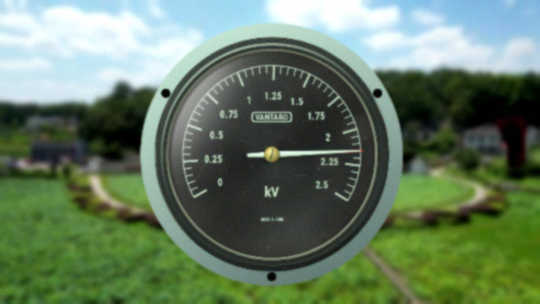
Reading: 2.15 kV
